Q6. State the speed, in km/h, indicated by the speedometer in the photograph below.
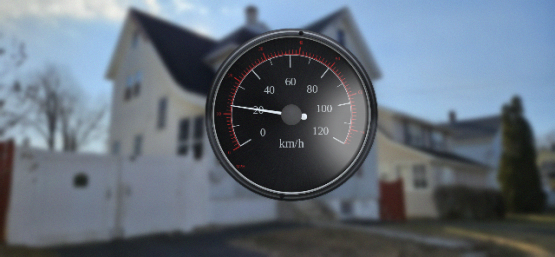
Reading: 20 km/h
